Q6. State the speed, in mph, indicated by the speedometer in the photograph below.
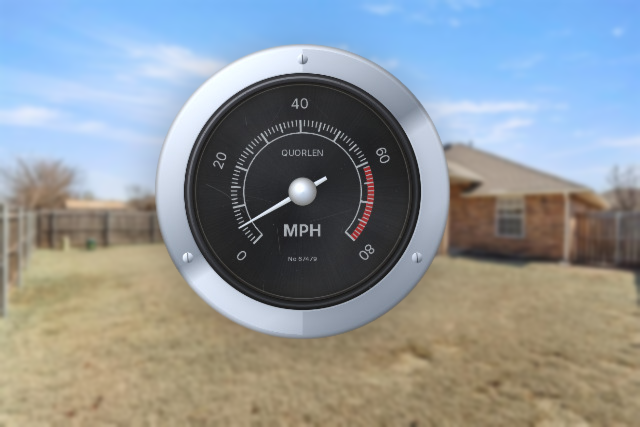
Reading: 5 mph
